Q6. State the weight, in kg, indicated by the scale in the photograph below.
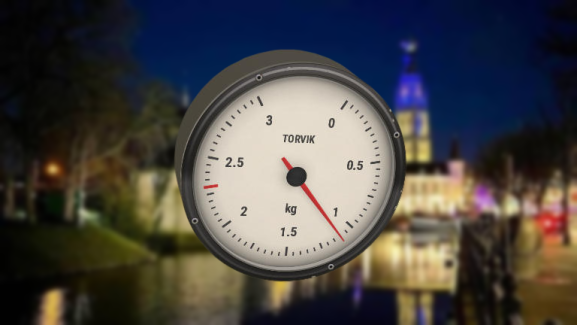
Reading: 1.1 kg
